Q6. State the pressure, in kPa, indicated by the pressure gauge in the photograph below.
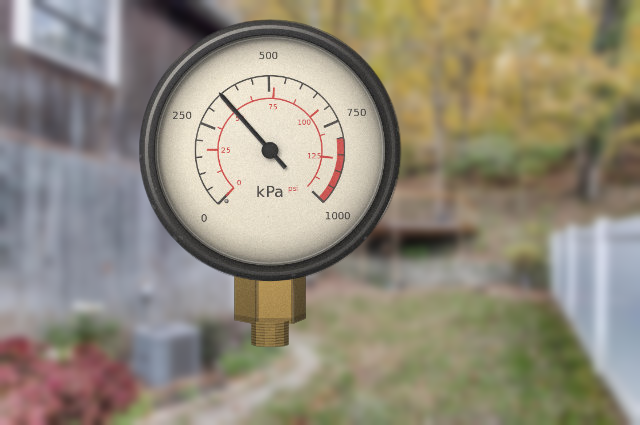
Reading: 350 kPa
